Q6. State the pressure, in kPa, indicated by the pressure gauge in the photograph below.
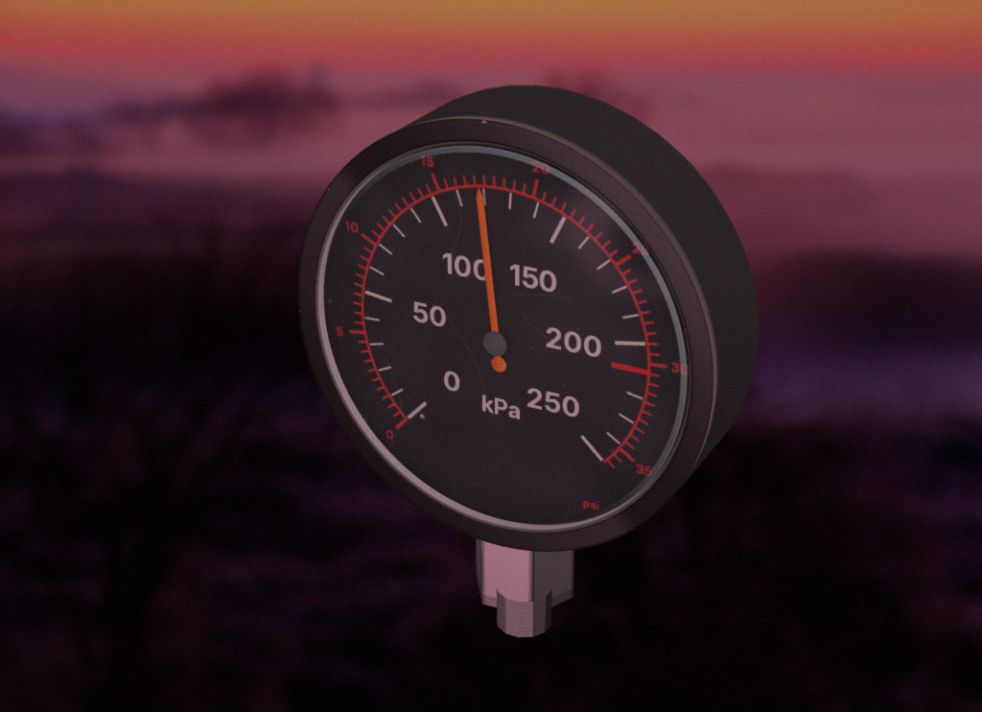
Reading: 120 kPa
